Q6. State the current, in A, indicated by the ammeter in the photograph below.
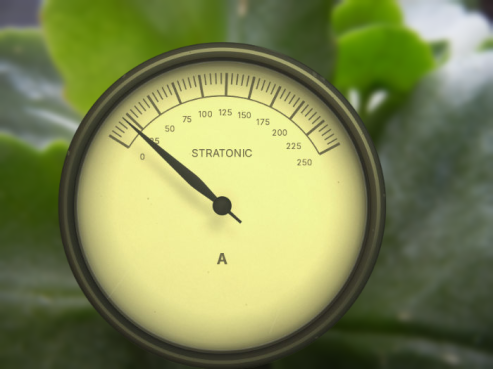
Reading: 20 A
